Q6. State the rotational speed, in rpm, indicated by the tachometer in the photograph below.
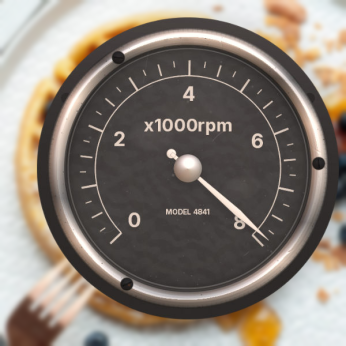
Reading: 7875 rpm
